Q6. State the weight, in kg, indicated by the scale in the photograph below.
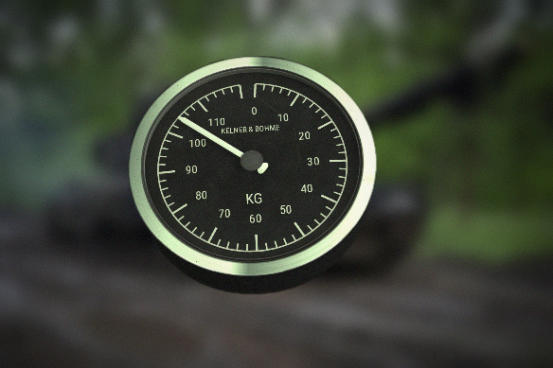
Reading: 104 kg
